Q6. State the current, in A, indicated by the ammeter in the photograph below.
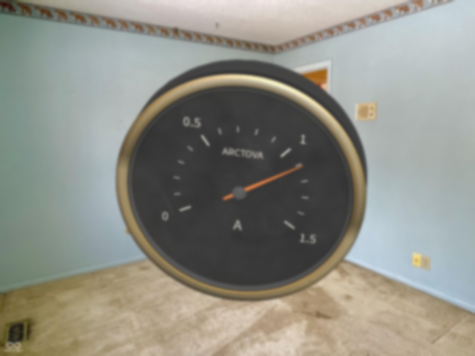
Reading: 1.1 A
